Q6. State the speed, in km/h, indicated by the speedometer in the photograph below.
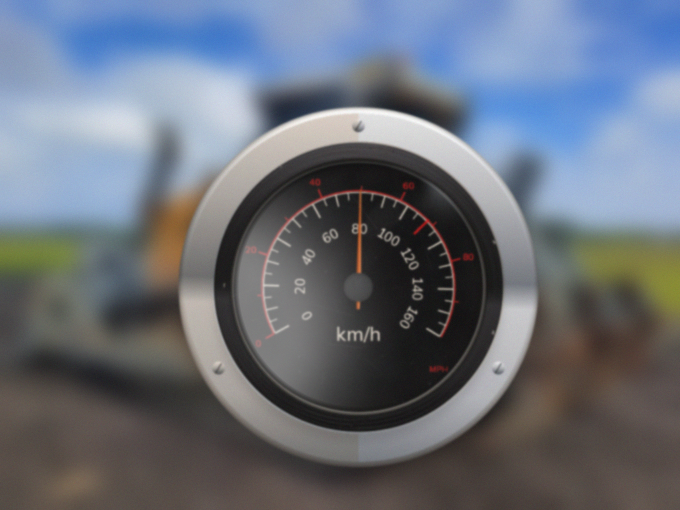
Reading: 80 km/h
